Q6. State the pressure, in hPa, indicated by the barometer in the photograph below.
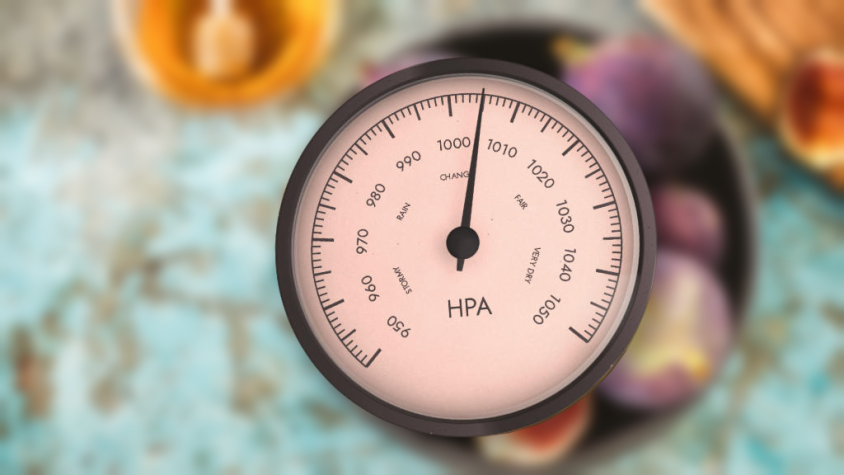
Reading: 1005 hPa
